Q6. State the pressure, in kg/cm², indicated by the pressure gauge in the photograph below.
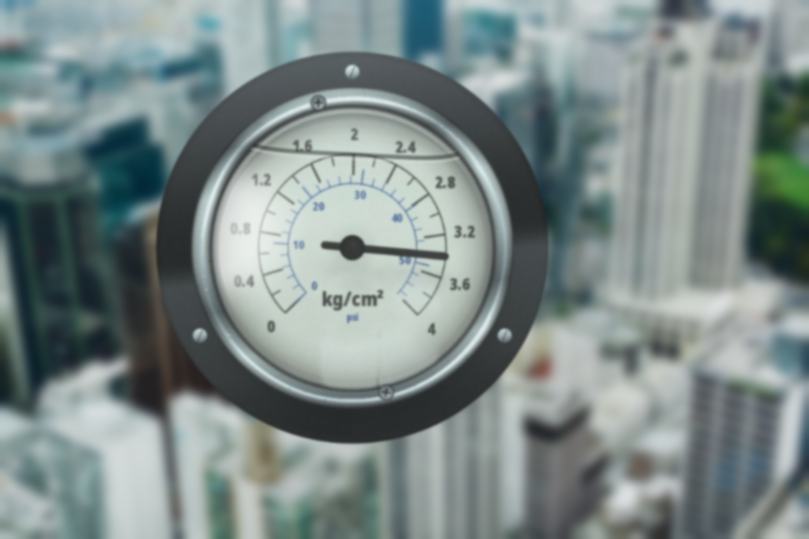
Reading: 3.4 kg/cm²
